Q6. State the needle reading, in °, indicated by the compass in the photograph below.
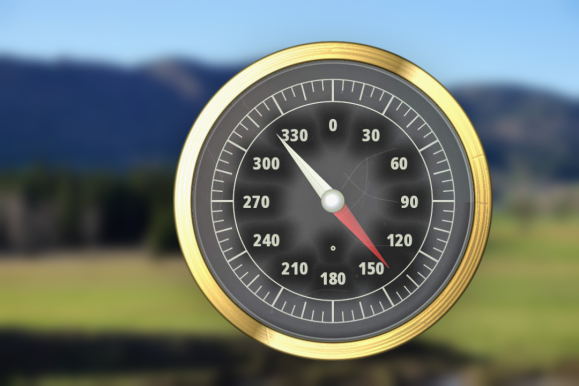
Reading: 140 °
